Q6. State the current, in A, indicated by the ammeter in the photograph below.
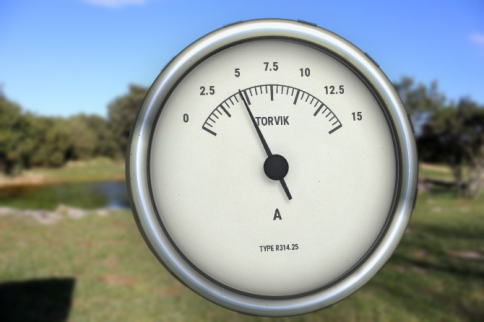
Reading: 4.5 A
